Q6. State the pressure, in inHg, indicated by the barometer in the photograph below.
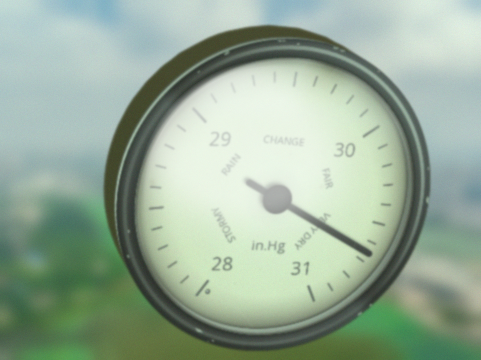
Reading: 30.65 inHg
